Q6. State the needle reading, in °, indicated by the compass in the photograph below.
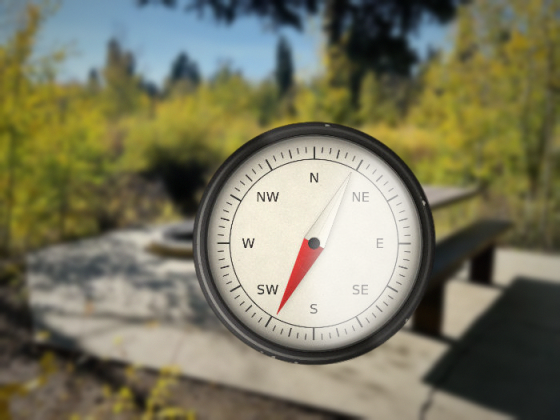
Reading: 207.5 °
